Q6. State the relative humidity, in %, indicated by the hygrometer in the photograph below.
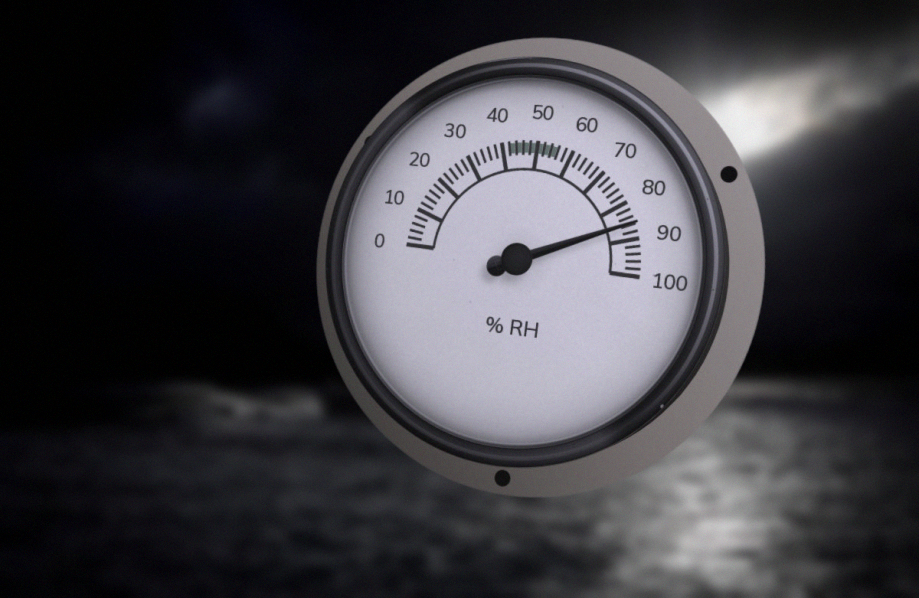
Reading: 86 %
